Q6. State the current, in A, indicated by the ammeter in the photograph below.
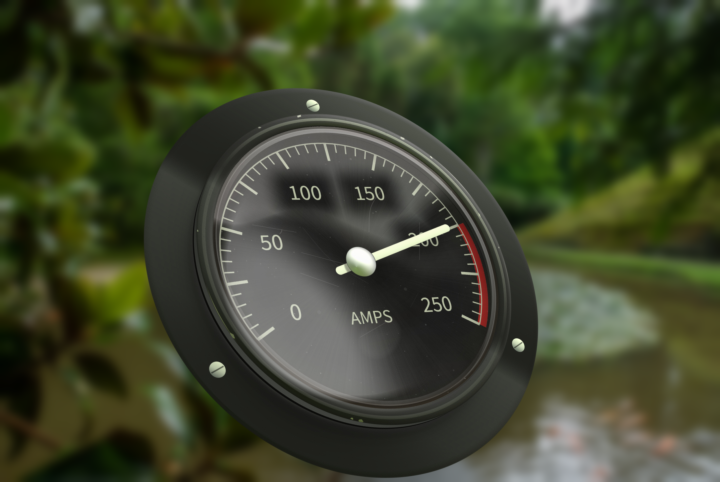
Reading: 200 A
